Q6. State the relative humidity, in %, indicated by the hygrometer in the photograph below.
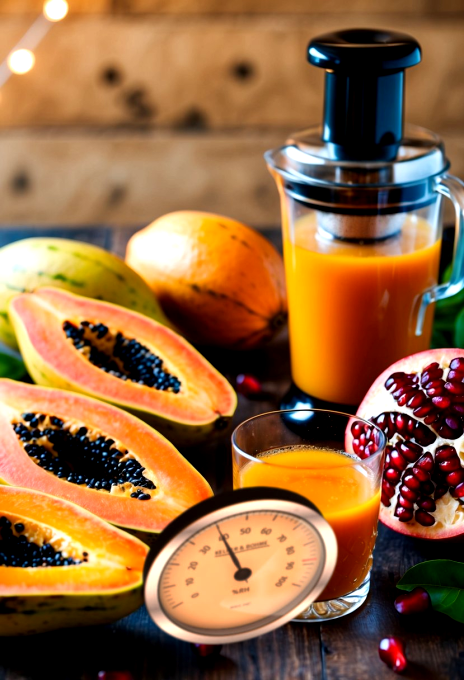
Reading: 40 %
